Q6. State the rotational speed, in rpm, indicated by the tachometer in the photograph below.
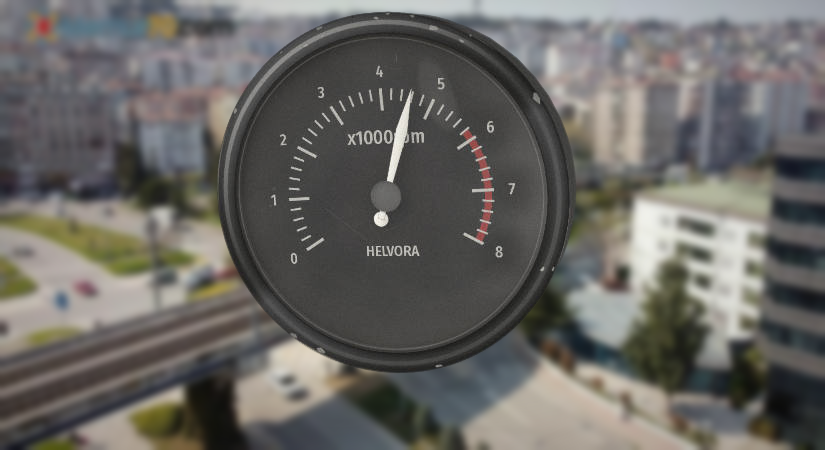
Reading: 4600 rpm
